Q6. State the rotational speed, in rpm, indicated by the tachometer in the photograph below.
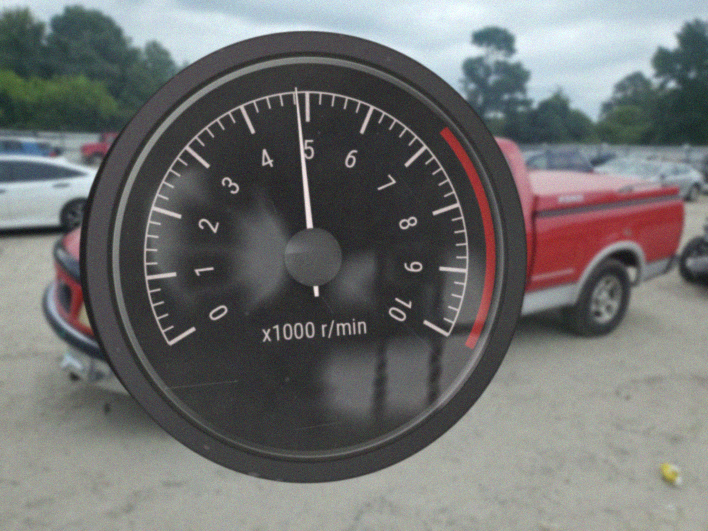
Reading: 4800 rpm
